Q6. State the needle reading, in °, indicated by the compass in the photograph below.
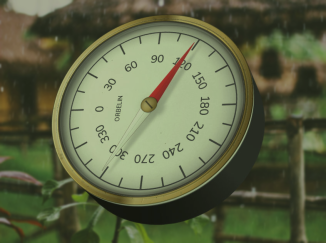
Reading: 120 °
